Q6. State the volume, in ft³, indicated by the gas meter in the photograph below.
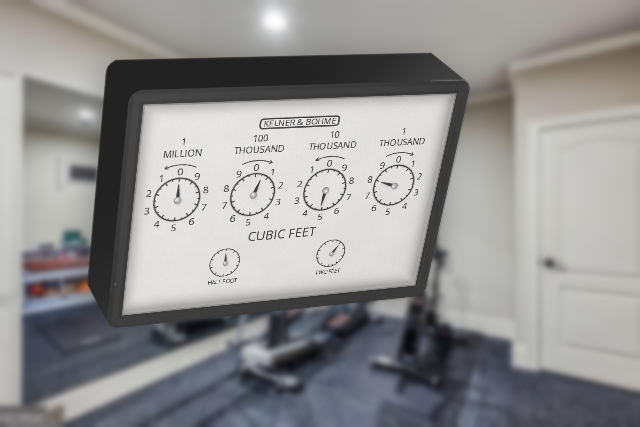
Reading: 4800 ft³
